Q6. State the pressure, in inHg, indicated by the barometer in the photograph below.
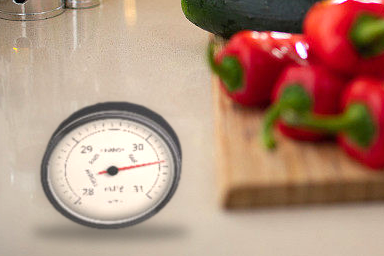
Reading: 30.4 inHg
